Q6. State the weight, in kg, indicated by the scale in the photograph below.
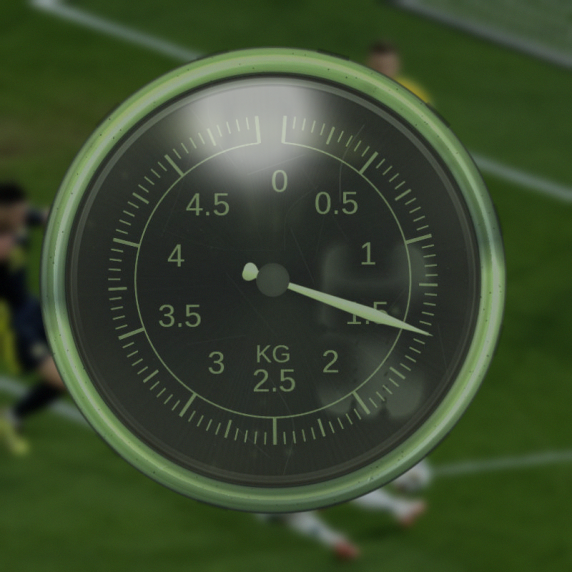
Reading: 1.5 kg
